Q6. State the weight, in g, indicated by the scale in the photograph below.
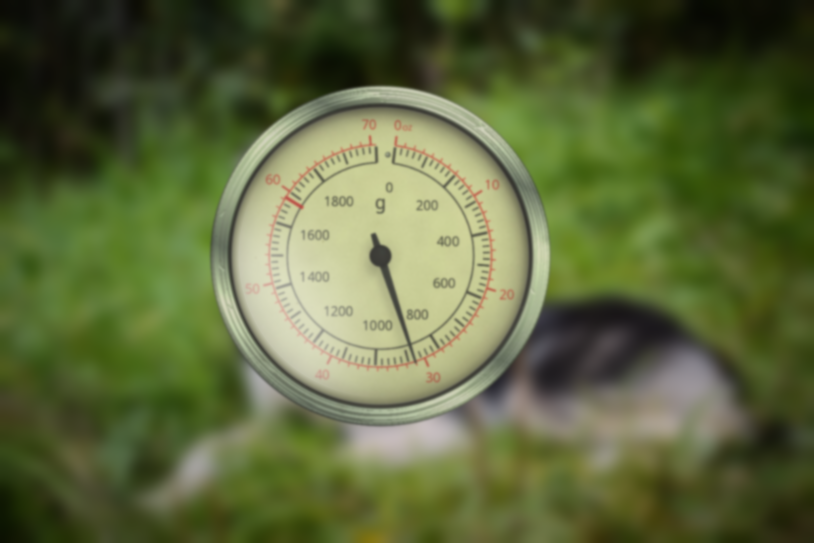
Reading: 880 g
